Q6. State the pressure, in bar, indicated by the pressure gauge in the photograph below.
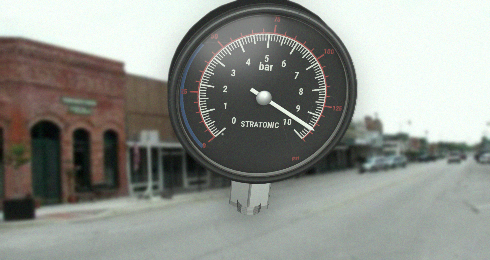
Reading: 9.5 bar
